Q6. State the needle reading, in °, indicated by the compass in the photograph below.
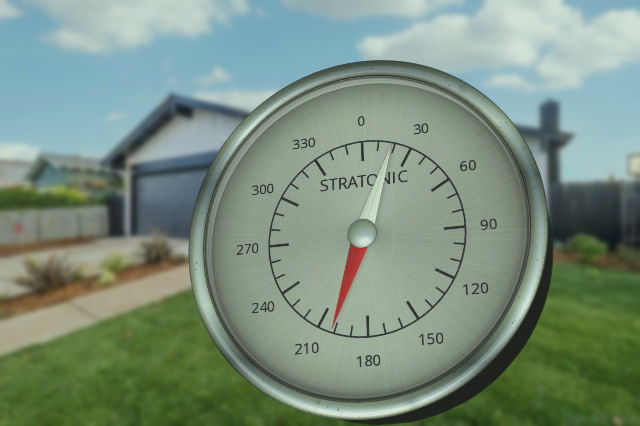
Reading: 200 °
